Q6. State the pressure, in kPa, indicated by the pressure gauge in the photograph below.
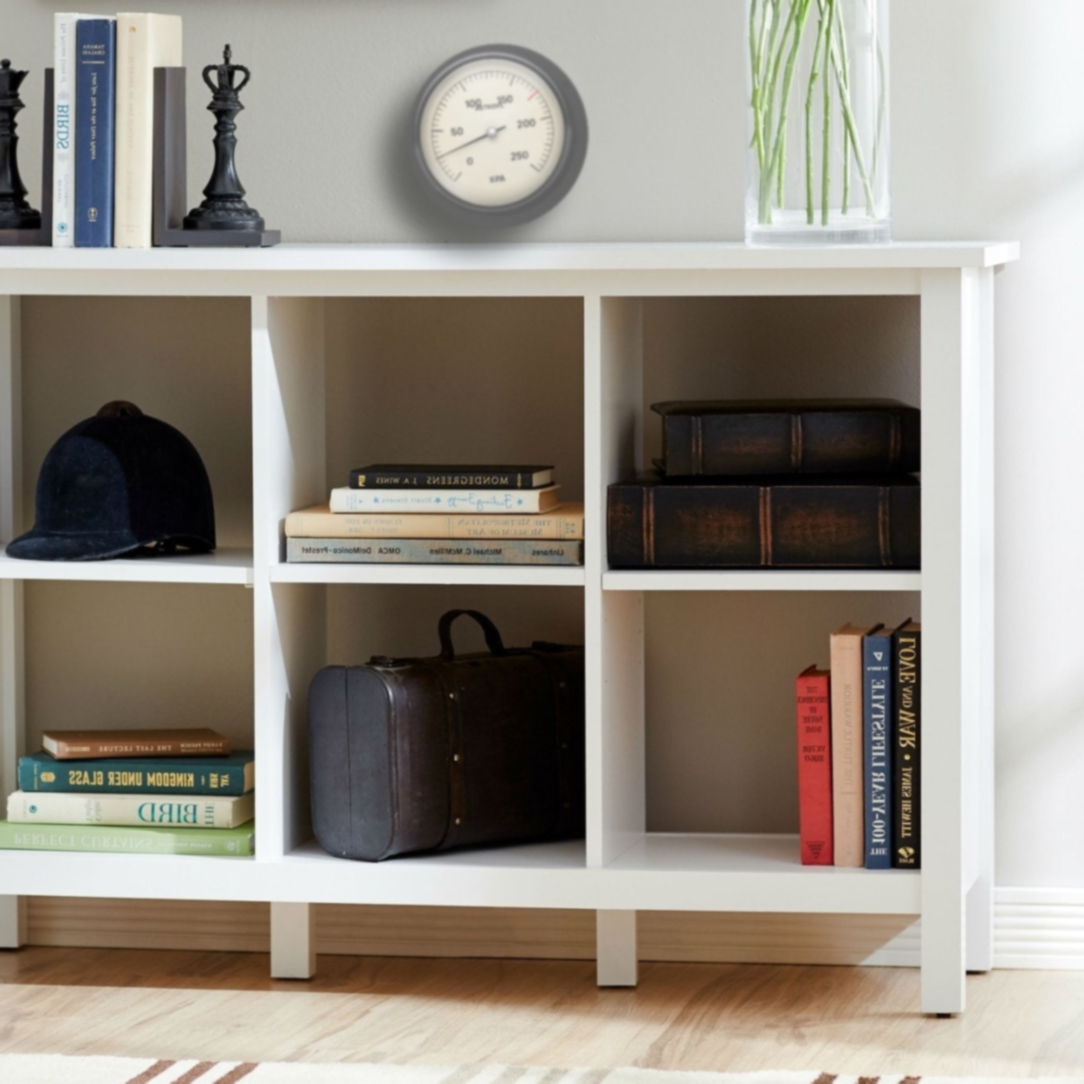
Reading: 25 kPa
